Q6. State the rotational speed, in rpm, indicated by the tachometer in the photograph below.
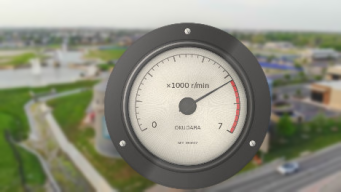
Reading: 5200 rpm
